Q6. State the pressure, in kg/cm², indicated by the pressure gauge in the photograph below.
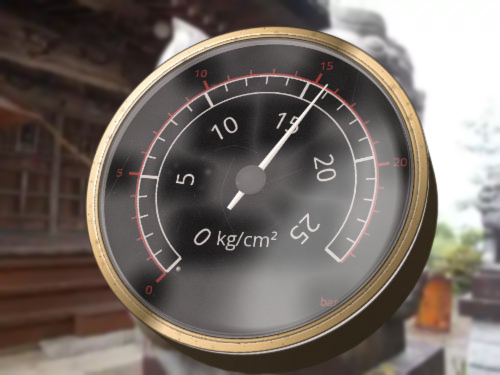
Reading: 16 kg/cm²
